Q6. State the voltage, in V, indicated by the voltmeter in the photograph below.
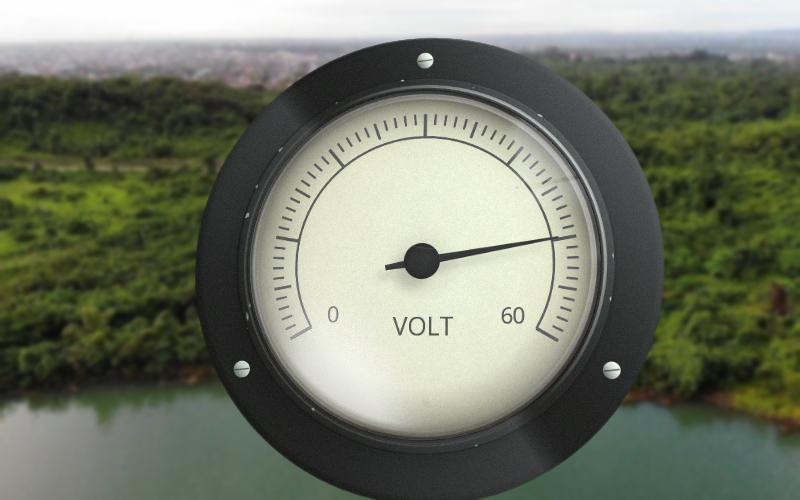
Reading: 50 V
